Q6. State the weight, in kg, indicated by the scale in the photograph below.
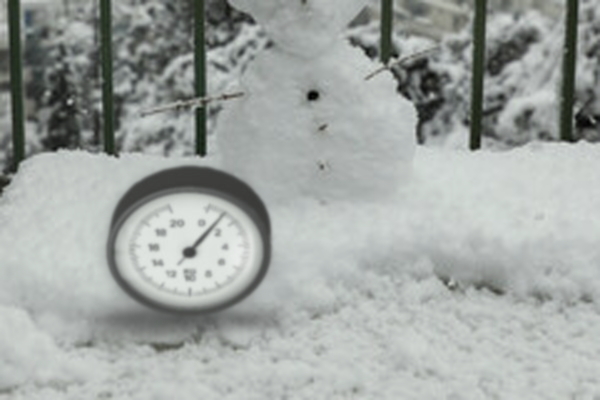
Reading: 1 kg
